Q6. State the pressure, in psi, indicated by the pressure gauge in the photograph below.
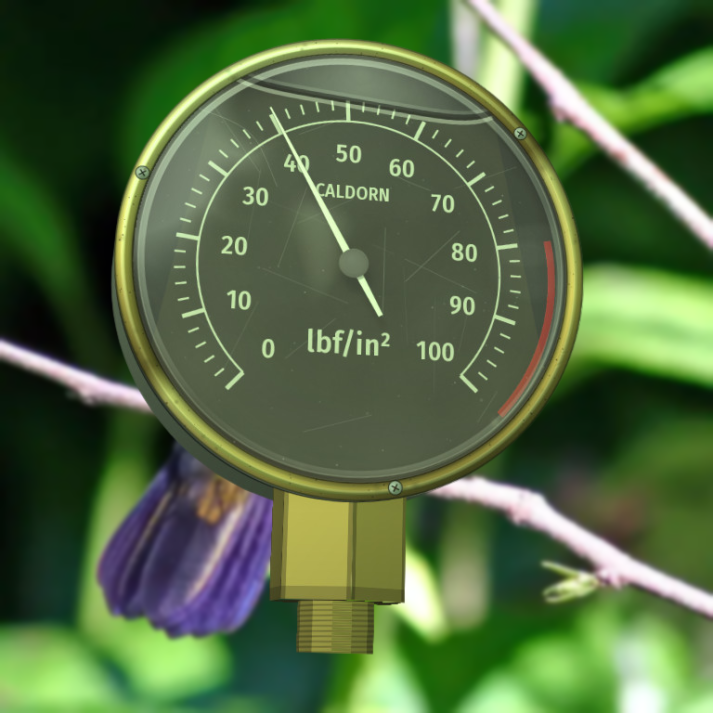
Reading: 40 psi
